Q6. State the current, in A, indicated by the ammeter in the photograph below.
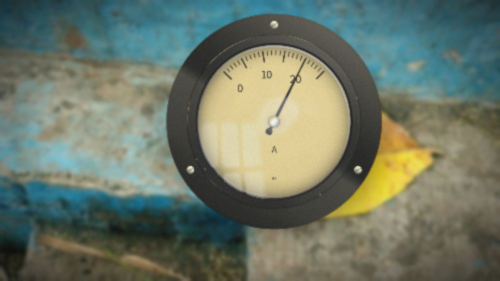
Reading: 20 A
